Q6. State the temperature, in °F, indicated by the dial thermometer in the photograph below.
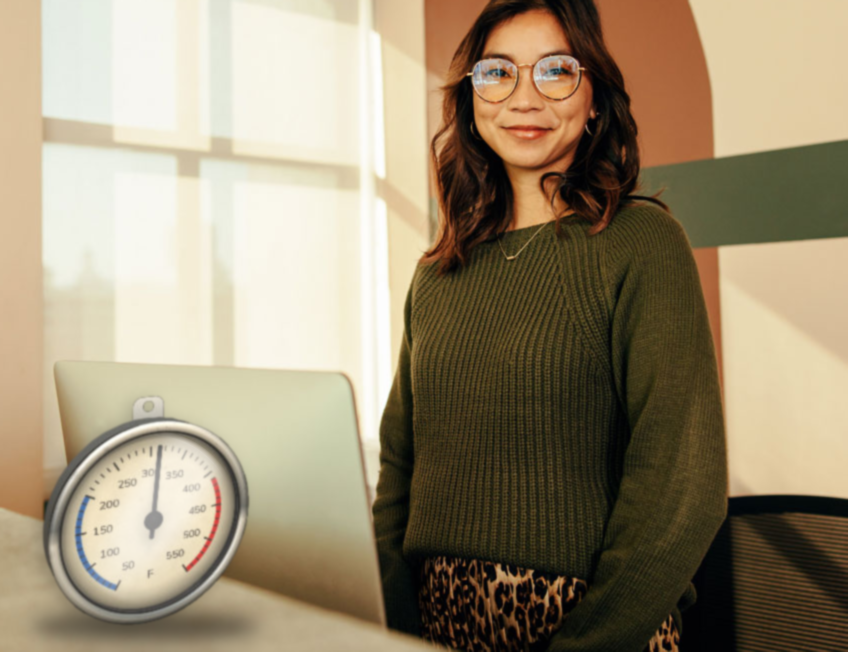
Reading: 310 °F
